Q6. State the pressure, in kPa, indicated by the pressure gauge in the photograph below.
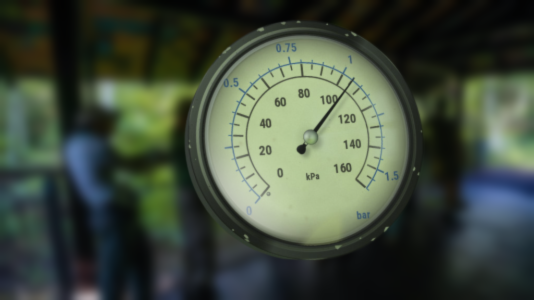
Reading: 105 kPa
